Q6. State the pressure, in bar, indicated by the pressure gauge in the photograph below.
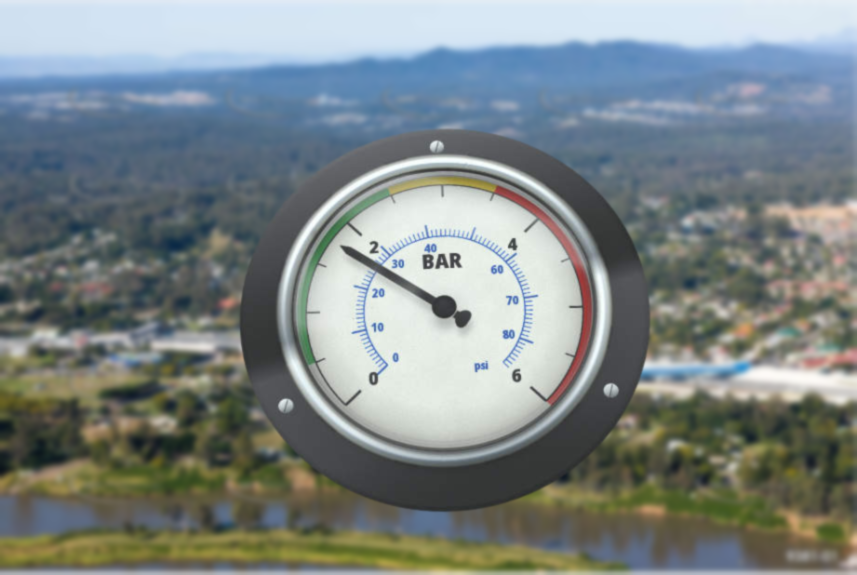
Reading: 1.75 bar
